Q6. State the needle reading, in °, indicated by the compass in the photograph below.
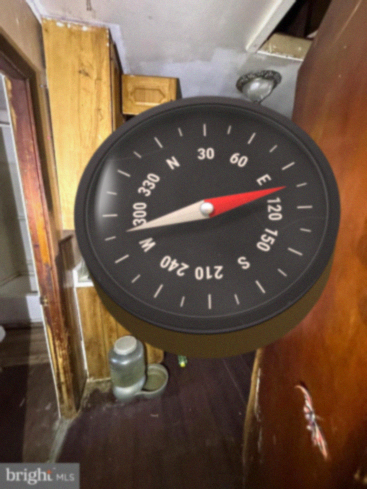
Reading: 105 °
